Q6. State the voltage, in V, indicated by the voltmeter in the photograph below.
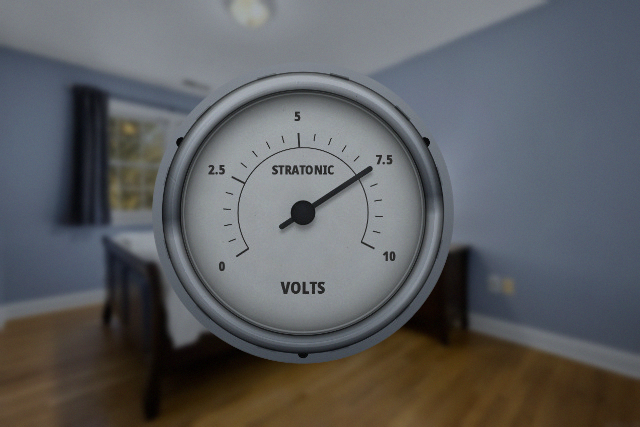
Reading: 7.5 V
